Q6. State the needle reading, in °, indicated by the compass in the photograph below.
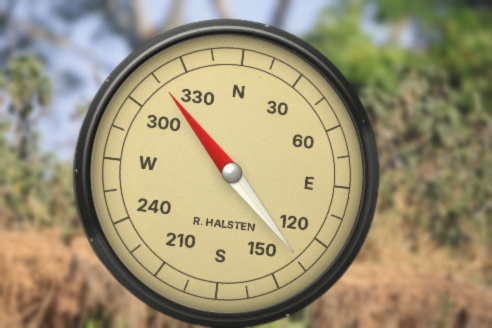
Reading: 315 °
